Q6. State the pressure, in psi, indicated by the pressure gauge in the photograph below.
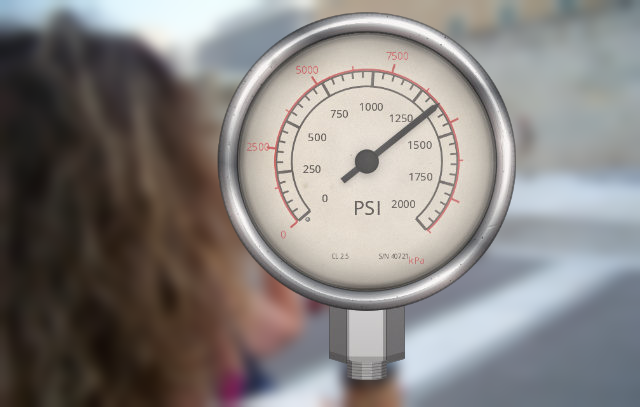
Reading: 1350 psi
